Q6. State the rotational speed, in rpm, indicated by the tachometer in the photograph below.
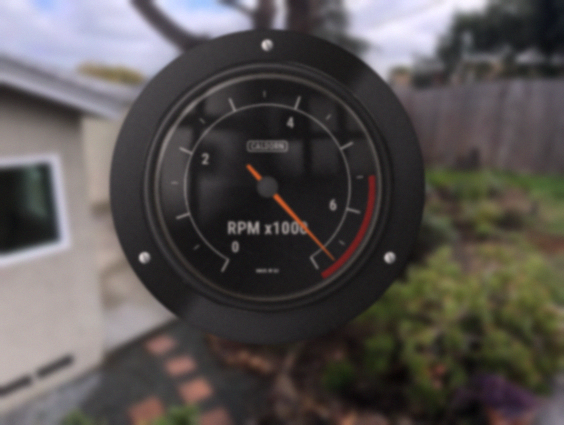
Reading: 6750 rpm
